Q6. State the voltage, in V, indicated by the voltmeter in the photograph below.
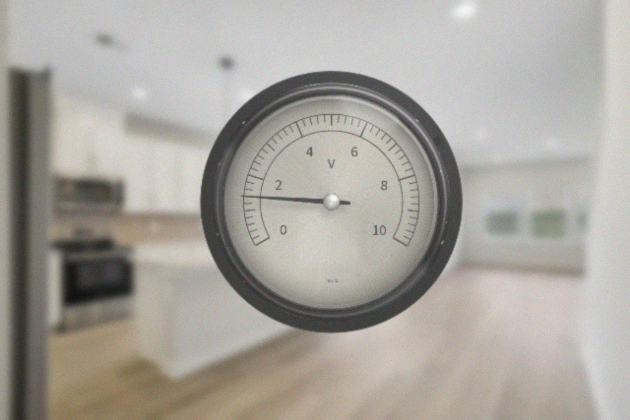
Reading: 1.4 V
